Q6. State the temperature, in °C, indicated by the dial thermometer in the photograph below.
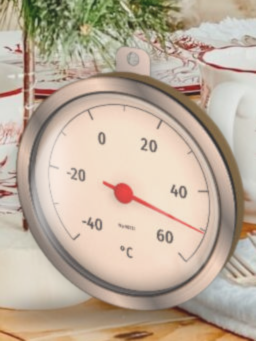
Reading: 50 °C
